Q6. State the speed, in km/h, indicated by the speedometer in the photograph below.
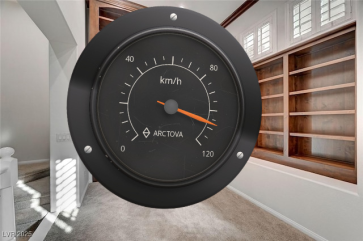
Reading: 107.5 km/h
